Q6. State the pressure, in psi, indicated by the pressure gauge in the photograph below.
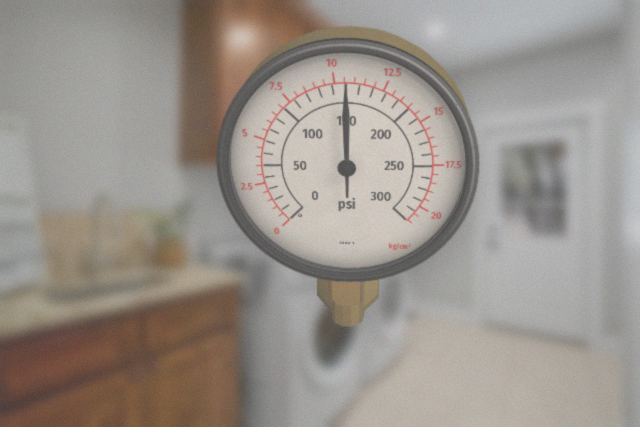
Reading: 150 psi
